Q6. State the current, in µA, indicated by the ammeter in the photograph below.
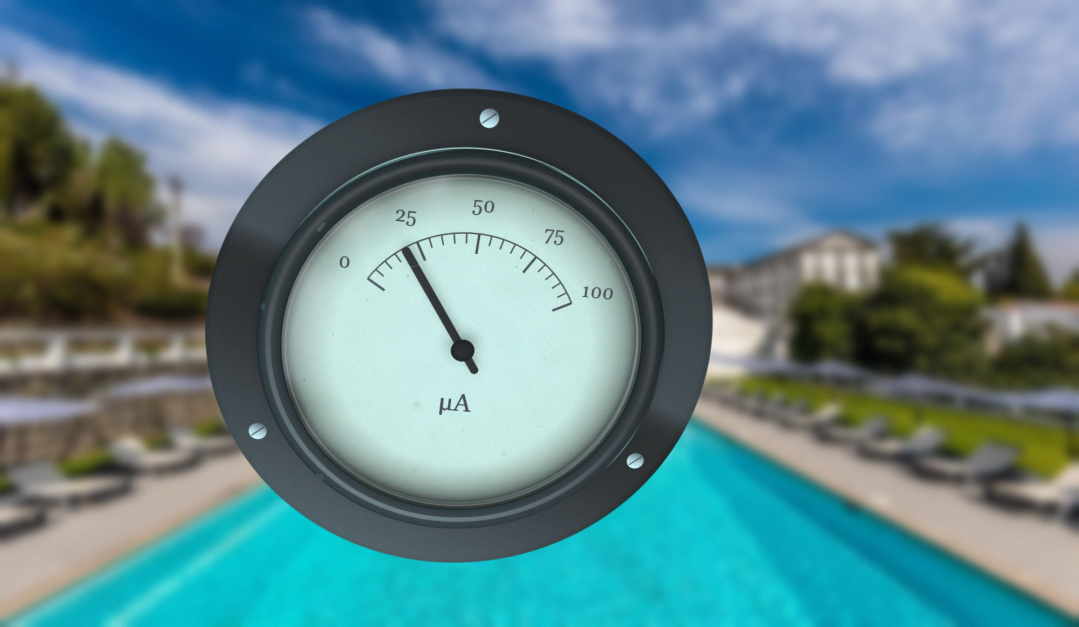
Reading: 20 µA
